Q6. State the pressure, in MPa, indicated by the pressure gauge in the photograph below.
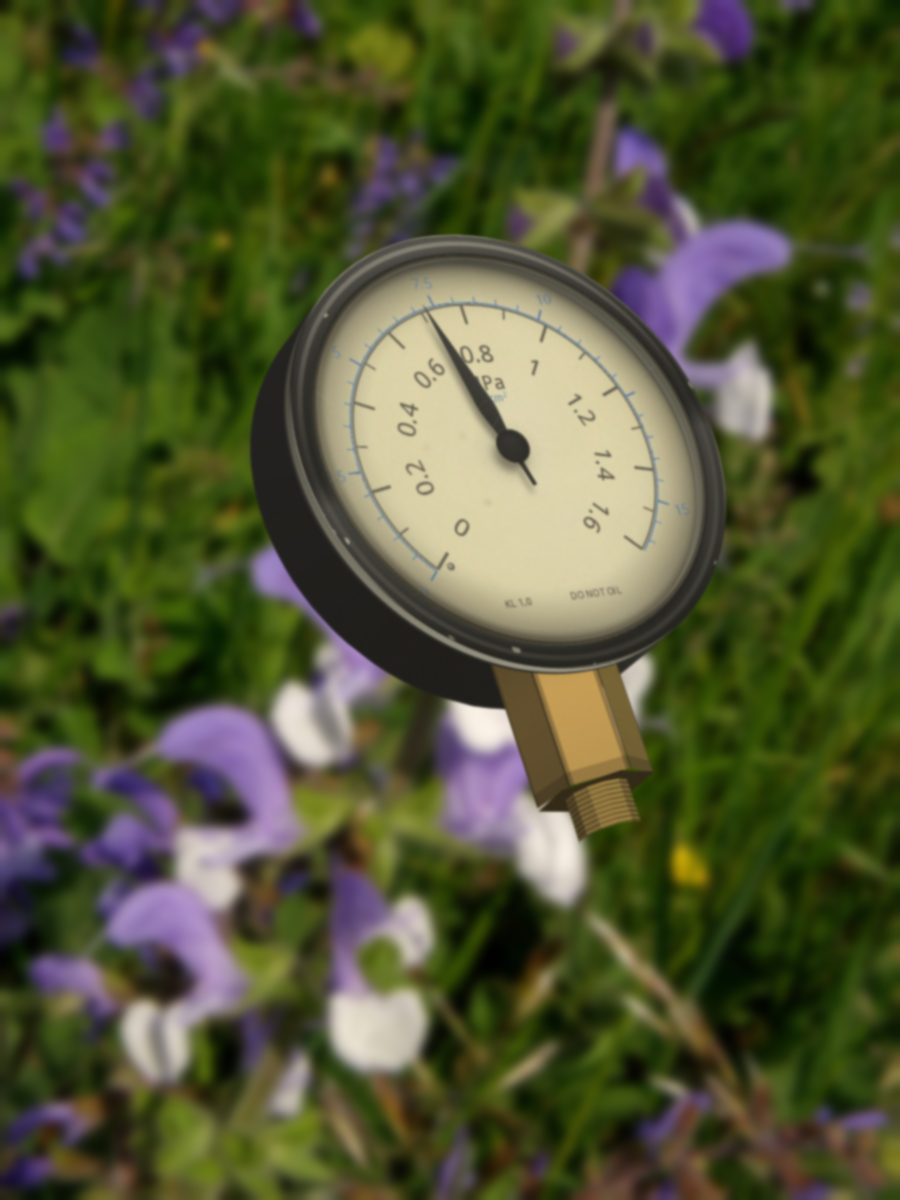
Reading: 0.7 MPa
